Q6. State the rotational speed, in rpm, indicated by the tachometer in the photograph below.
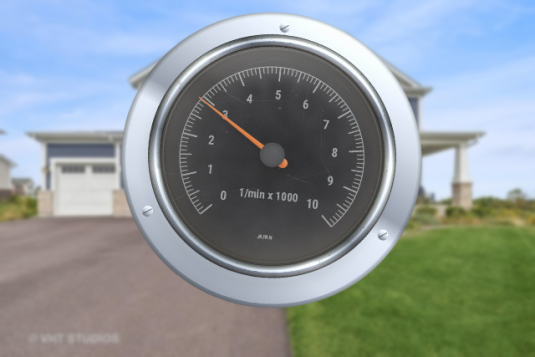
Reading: 2900 rpm
